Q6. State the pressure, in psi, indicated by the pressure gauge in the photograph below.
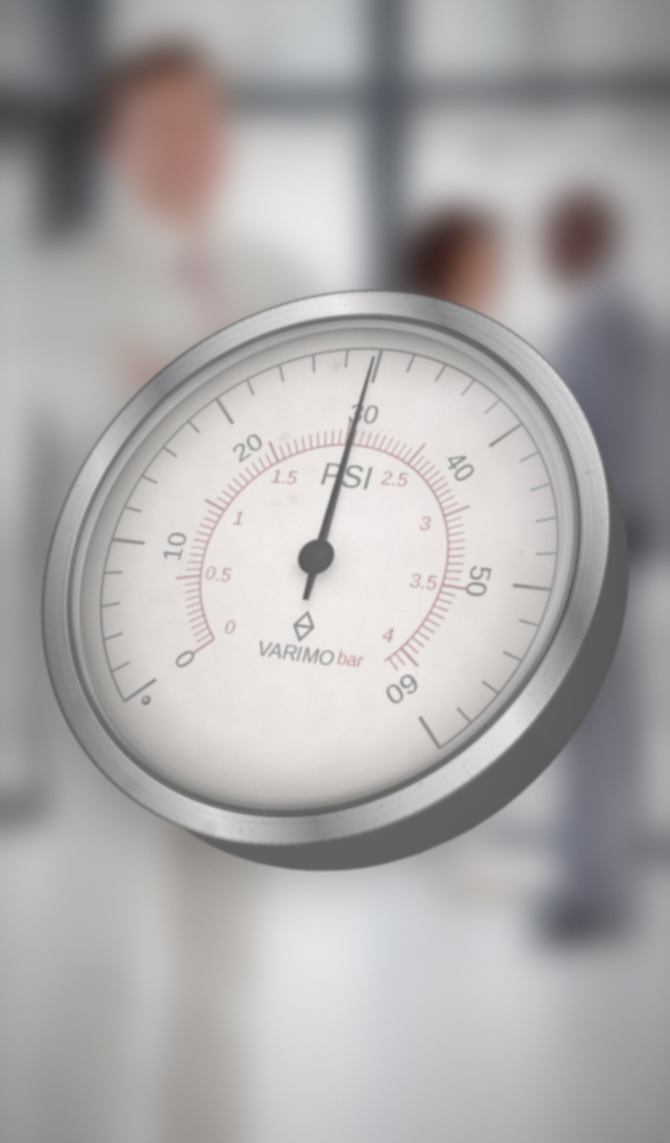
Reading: 30 psi
